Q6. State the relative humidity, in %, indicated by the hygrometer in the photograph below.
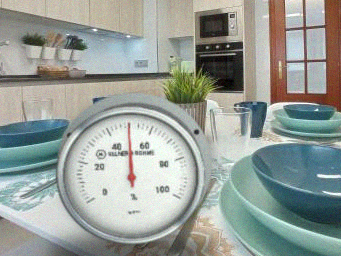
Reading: 50 %
